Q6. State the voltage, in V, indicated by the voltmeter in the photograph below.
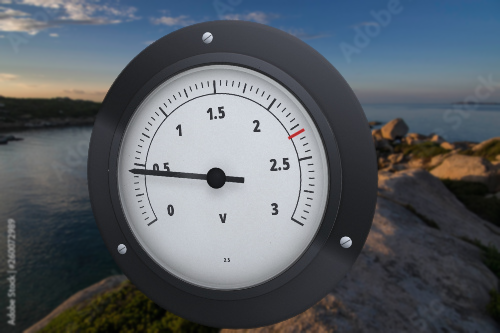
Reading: 0.45 V
